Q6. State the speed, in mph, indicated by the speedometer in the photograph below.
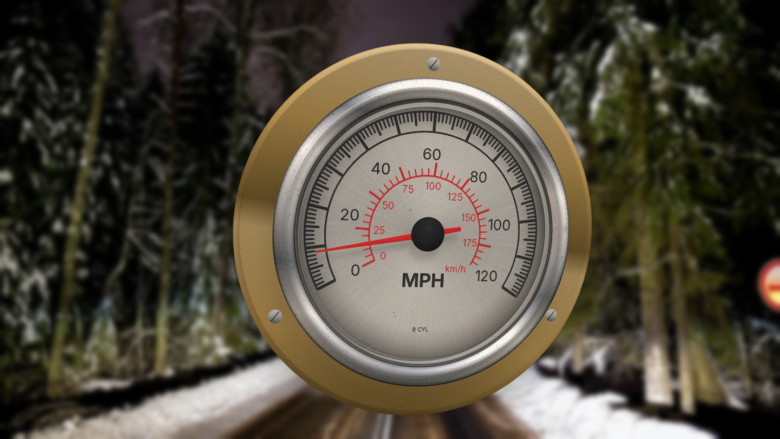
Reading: 9 mph
